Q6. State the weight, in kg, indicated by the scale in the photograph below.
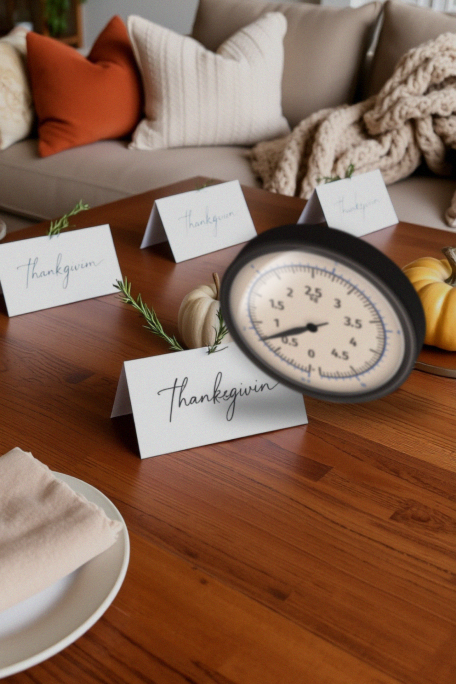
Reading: 0.75 kg
